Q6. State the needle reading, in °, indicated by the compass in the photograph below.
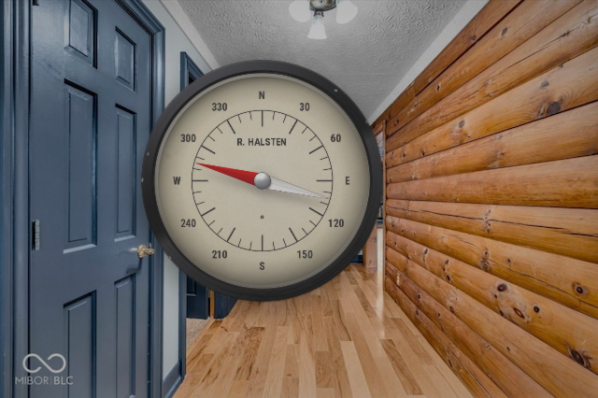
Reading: 285 °
